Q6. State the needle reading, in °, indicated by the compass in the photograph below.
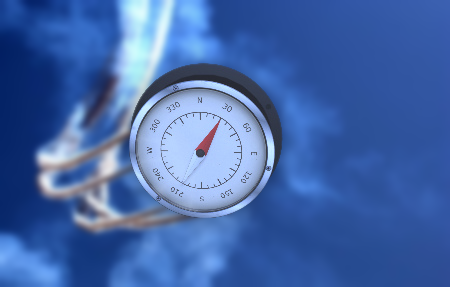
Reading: 30 °
